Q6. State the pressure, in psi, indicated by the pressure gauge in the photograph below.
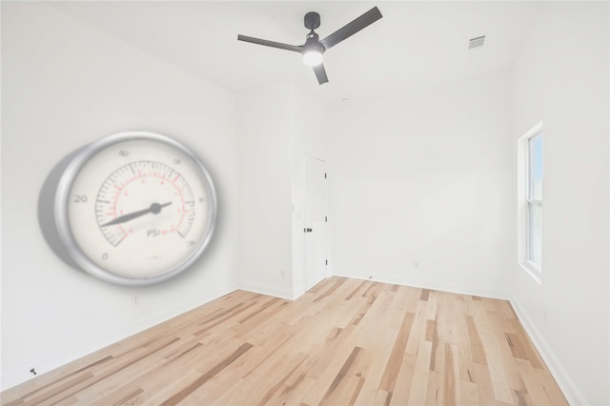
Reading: 10 psi
